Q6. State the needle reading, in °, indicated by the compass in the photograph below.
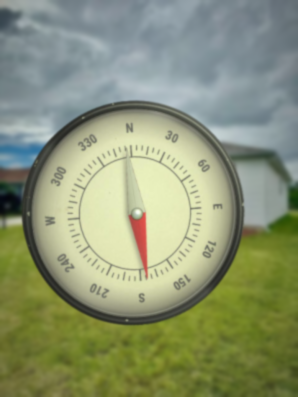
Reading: 175 °
